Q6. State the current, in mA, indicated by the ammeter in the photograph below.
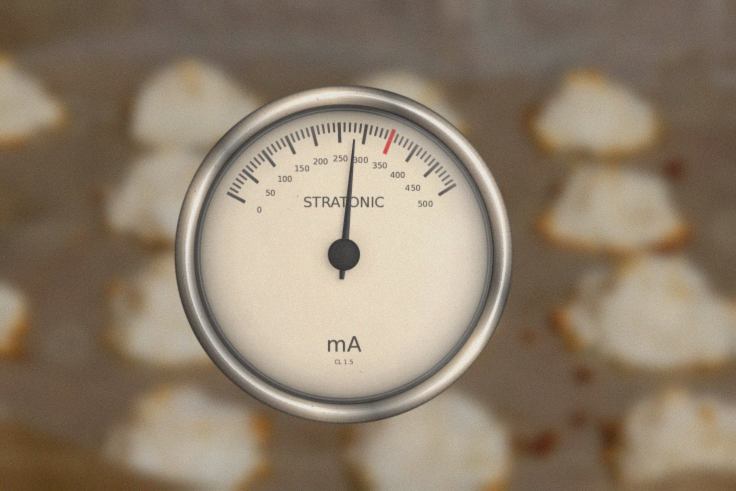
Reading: 280 mA
